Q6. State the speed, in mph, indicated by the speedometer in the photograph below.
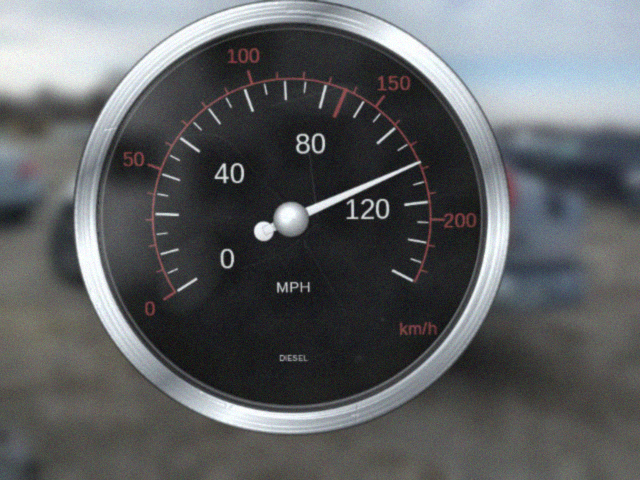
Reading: 110 mph
